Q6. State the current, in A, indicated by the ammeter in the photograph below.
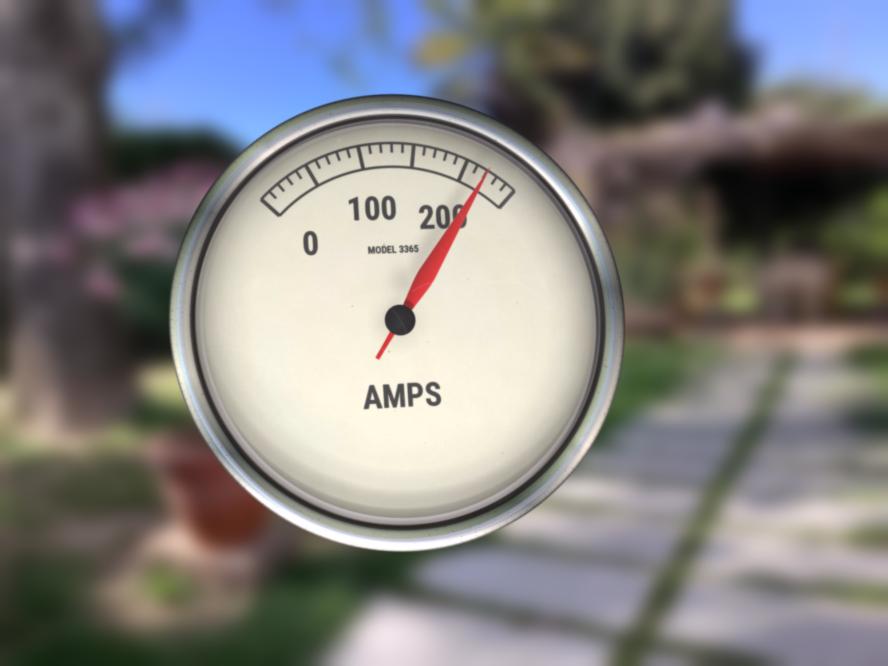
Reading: 220 A
